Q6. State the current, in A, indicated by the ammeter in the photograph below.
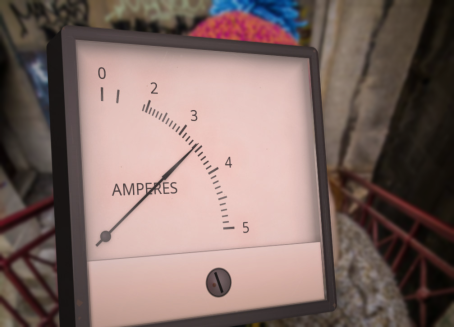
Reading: 3.4 A
